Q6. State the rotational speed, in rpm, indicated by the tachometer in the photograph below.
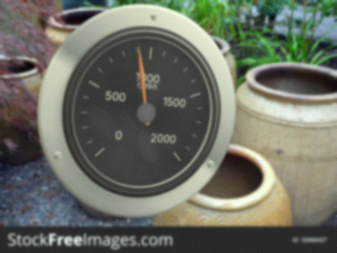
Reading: 900 rpm
